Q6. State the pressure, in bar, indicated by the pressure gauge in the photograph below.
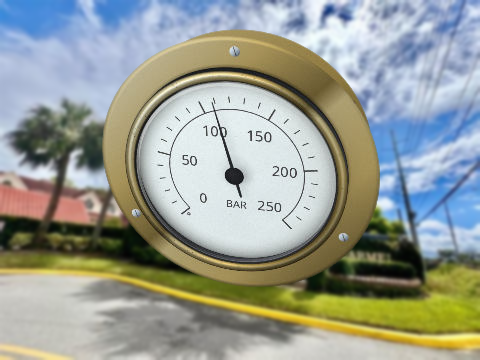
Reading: 110 bar
